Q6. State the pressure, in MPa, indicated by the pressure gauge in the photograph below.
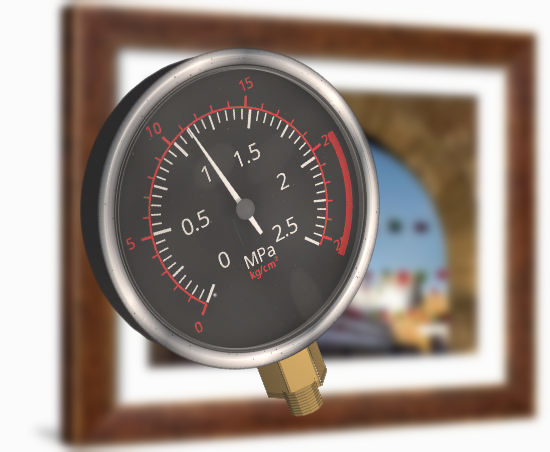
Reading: 1.1 MPa
